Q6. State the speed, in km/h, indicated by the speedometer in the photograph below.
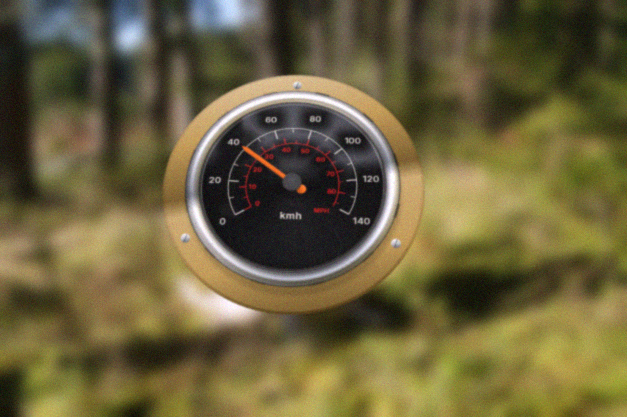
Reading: 40 km/h
